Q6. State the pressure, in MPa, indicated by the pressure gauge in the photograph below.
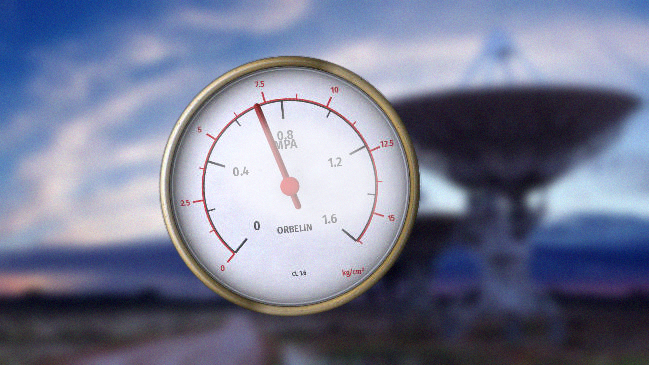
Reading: 0.7 MPa
